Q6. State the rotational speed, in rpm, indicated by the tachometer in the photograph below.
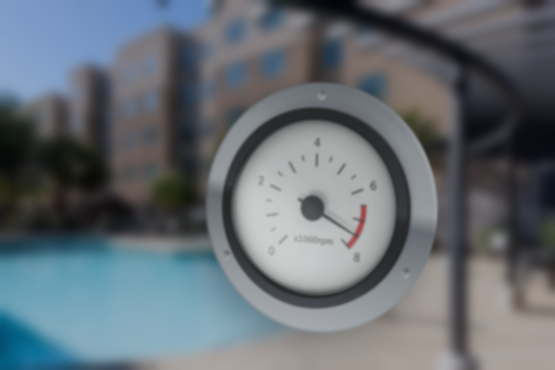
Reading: 7500 rpm
